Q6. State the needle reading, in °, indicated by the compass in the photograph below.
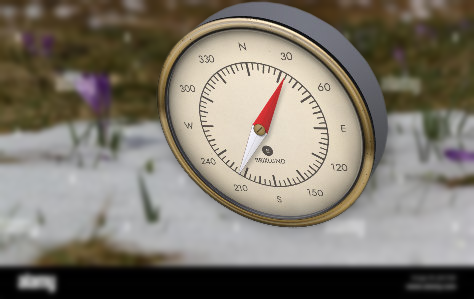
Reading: 35 °
